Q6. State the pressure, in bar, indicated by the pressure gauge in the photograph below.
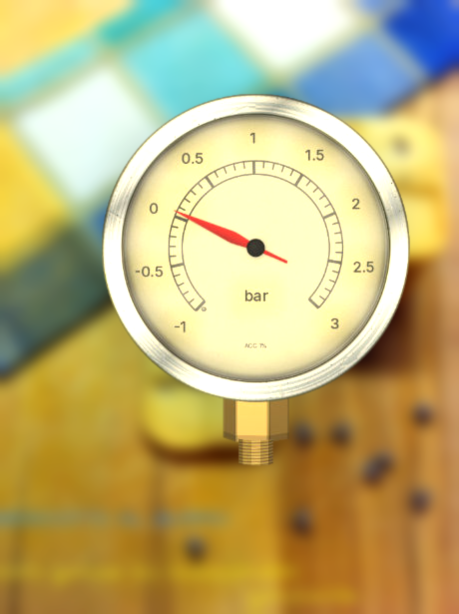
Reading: 0.05 bar
